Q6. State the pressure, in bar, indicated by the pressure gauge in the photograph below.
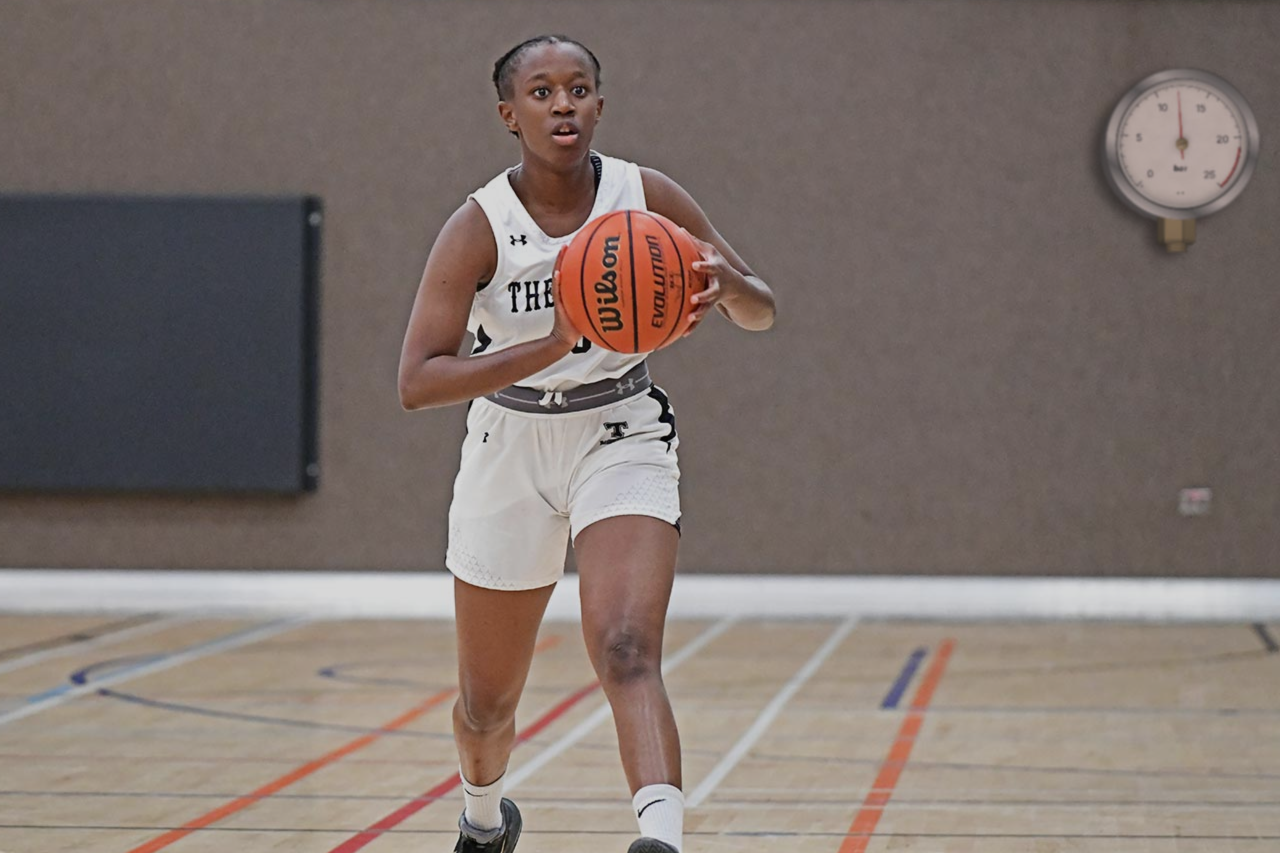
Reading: 12 bar
